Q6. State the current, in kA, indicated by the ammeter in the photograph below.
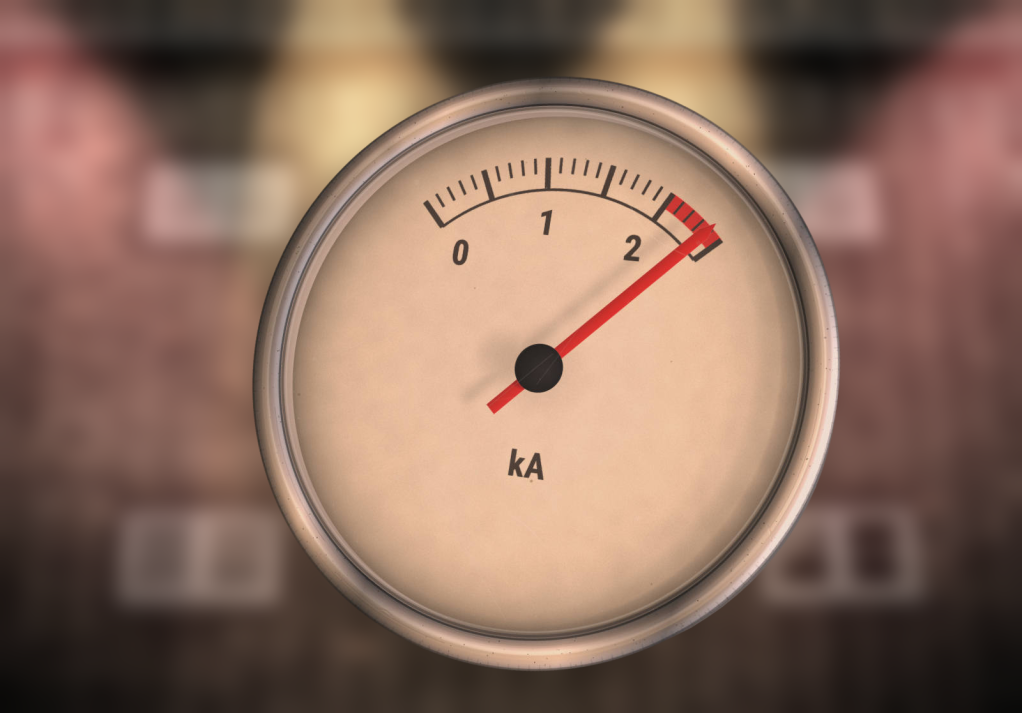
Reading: 2.4 kA
